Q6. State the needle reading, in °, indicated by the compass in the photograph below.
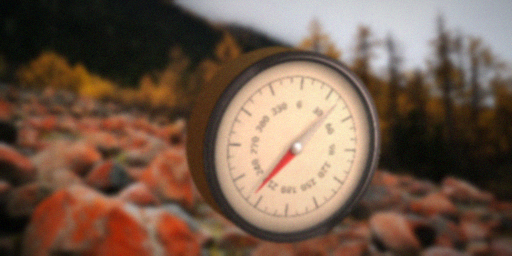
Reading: 220 °
